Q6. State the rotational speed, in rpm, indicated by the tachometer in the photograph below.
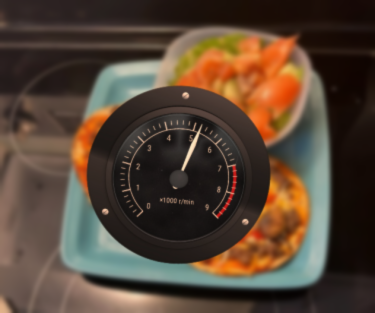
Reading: 5200 rpm
